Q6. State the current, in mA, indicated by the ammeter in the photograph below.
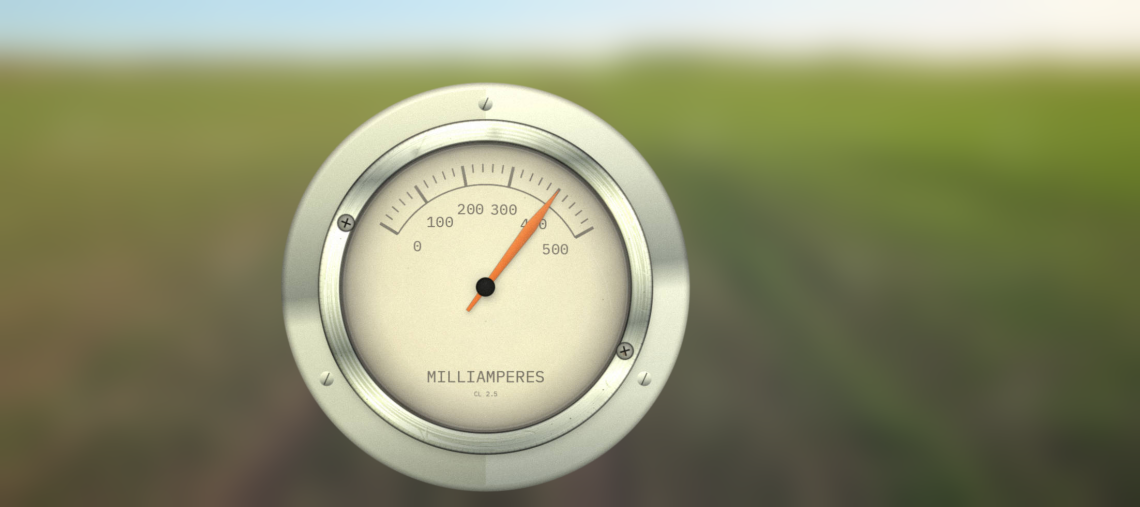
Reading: 400 mA
